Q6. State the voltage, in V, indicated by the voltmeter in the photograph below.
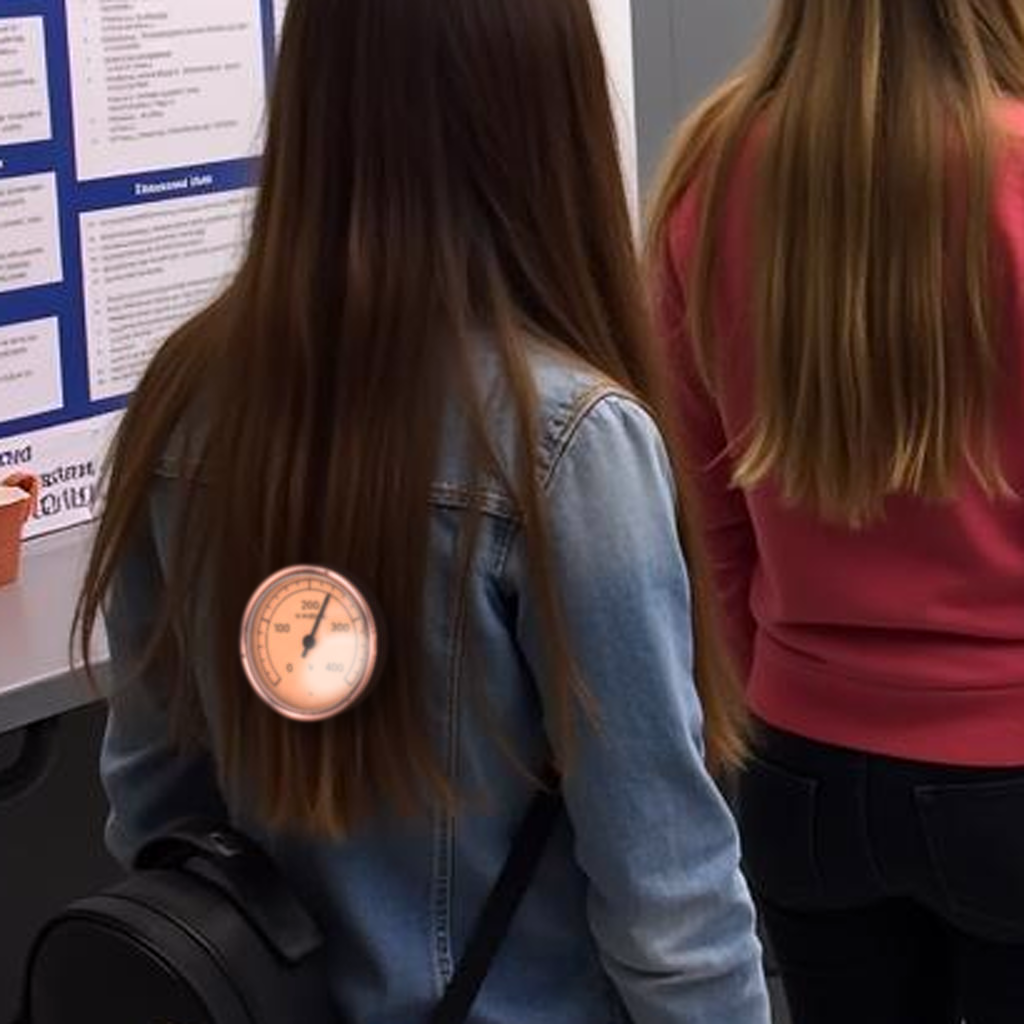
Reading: 240 V
